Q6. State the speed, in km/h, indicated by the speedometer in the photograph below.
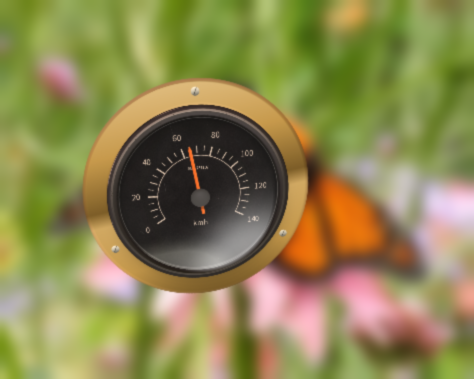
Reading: 65 km/h
